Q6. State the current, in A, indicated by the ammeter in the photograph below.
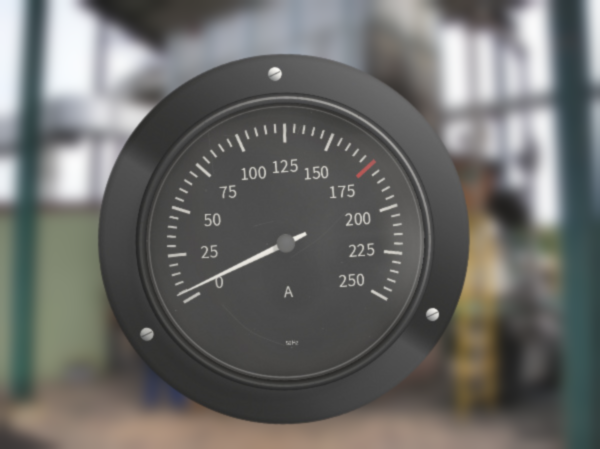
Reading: 5 A
